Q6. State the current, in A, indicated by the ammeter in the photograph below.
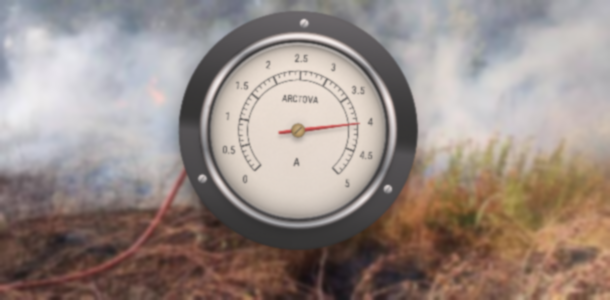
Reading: 4 A
